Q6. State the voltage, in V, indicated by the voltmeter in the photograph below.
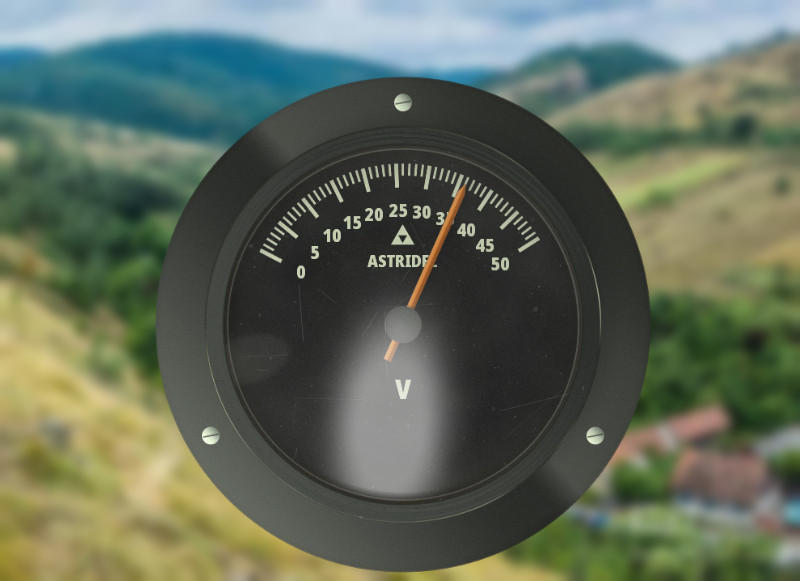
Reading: 36 V
